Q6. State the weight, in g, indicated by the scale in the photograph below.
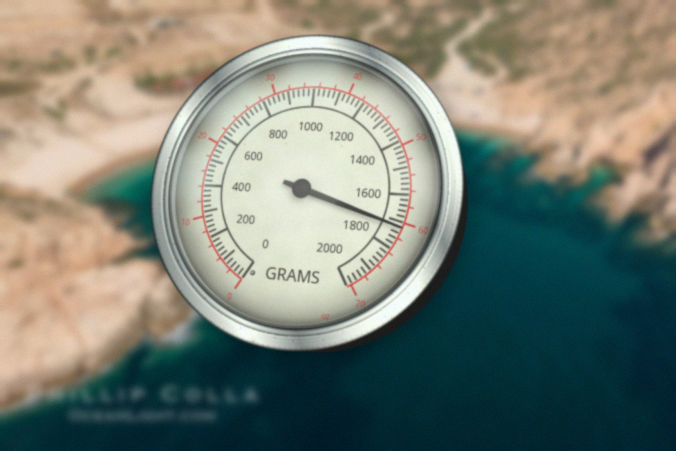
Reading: 1720 g
